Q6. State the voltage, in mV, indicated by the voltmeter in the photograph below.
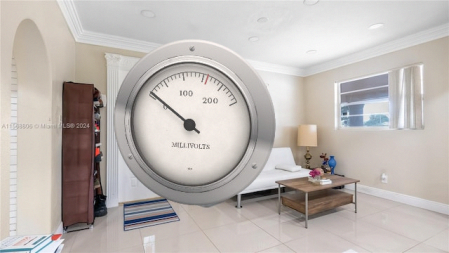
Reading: 10 mV
